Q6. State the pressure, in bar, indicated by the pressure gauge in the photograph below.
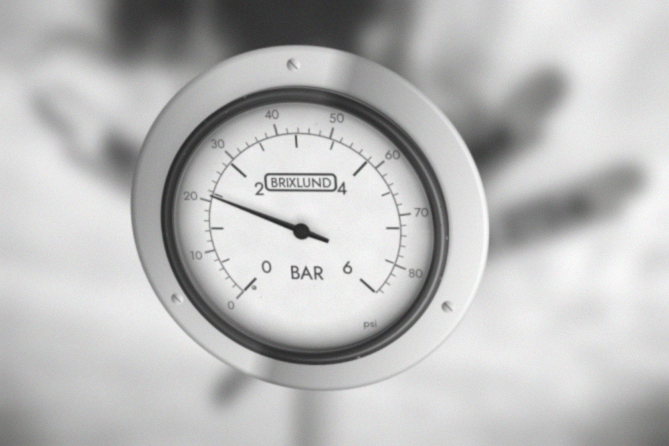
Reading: 1.5 bar
